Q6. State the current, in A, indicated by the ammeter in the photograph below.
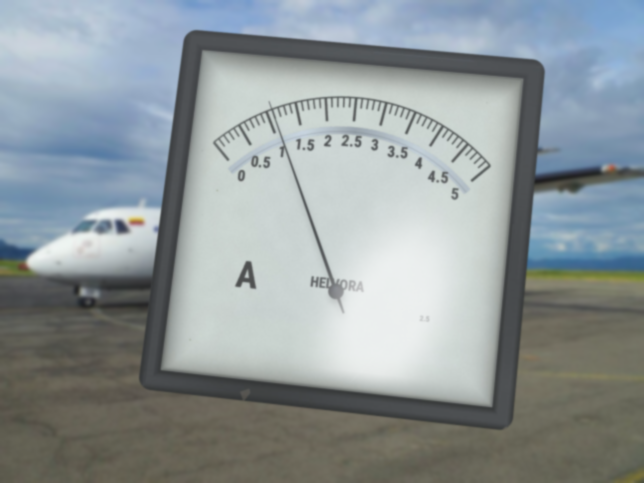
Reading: 1.1 A
